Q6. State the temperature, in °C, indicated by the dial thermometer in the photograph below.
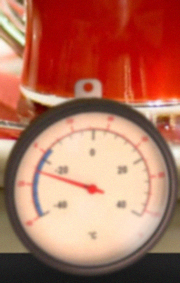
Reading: -24 °C
